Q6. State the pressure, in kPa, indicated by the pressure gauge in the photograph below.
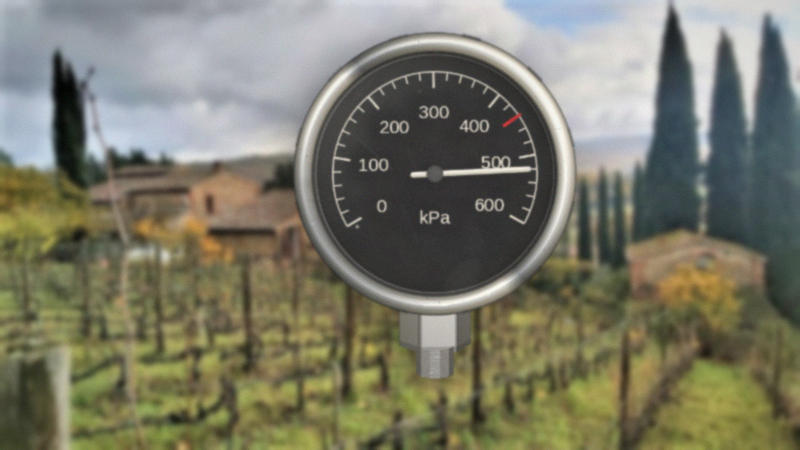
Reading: 520 kPa
